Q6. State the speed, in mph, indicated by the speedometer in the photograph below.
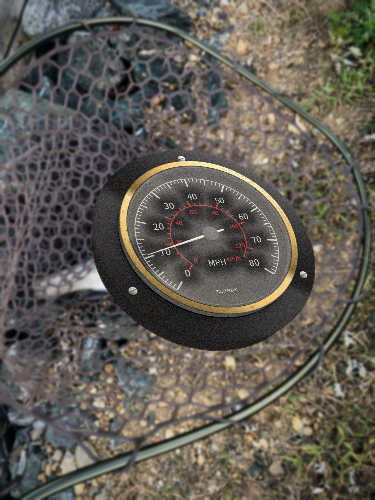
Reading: 10 mph
